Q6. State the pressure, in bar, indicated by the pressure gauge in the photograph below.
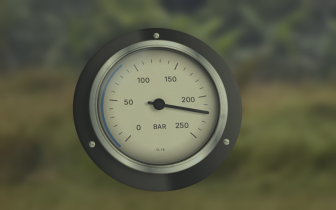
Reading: 220 bar
